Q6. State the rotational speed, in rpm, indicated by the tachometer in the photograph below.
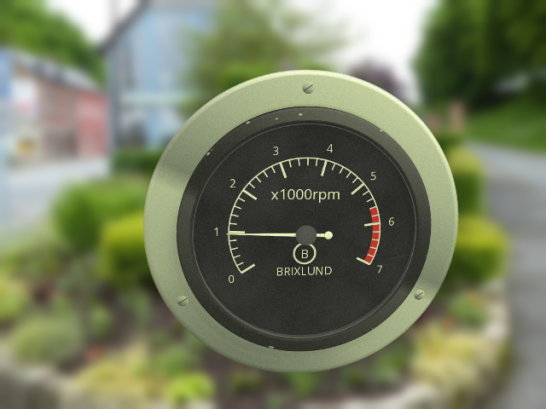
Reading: 1000 rpm
